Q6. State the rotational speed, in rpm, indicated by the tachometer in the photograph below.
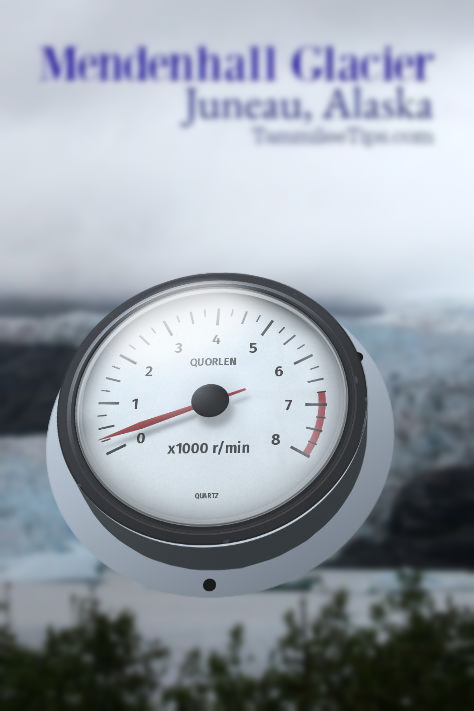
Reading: 250 rpm
